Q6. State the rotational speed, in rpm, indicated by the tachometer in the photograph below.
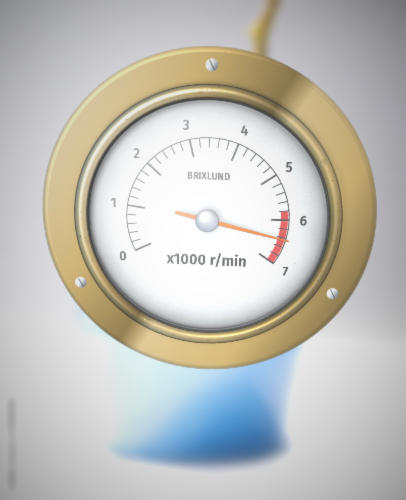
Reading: 6400 rpm
